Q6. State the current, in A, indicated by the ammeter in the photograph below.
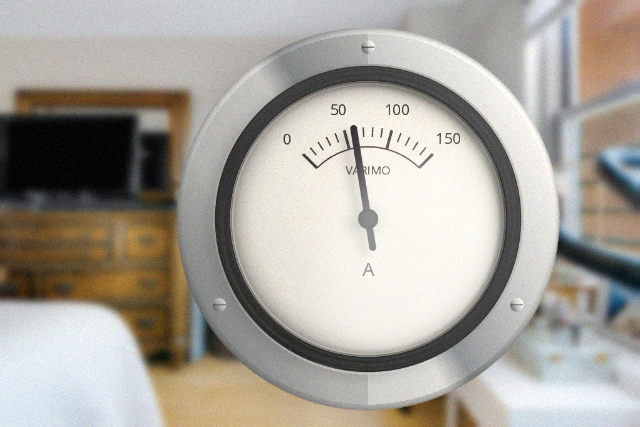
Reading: 60 A
